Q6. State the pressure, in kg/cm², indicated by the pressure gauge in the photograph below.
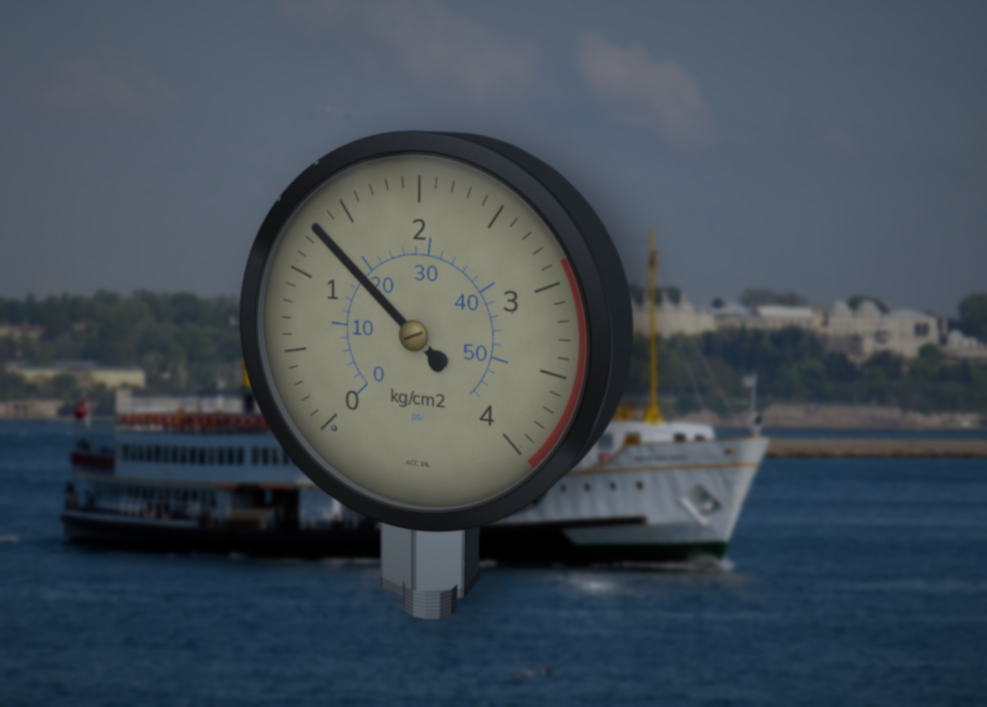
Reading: 1.3 kg/cm²
